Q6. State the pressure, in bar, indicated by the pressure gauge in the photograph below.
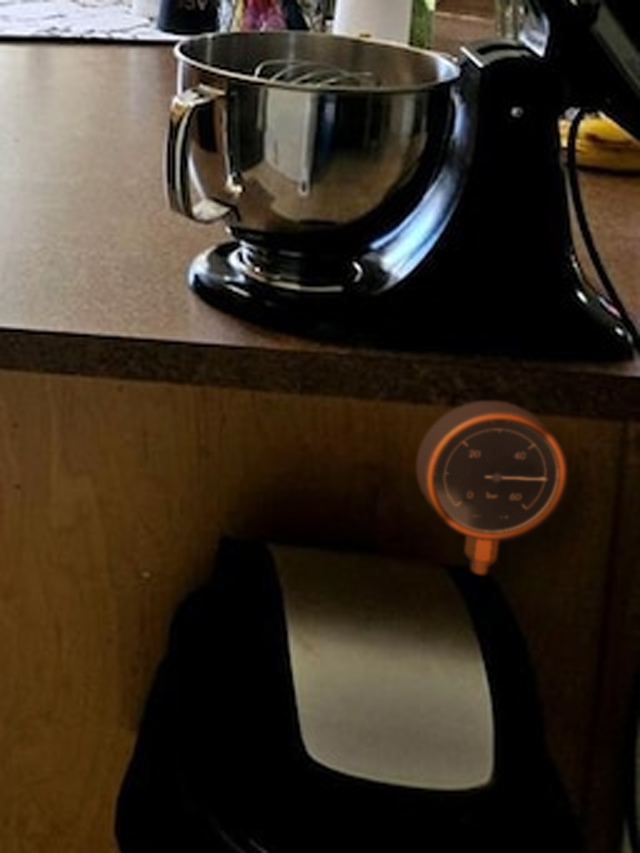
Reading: 50 bar
